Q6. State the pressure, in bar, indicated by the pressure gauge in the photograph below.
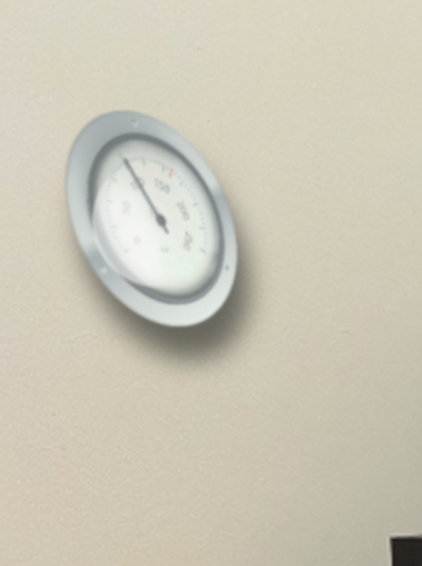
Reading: 100 bar
